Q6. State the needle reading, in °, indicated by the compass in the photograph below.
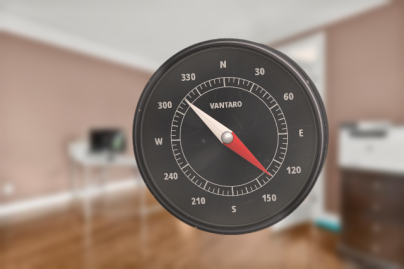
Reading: 135 °
